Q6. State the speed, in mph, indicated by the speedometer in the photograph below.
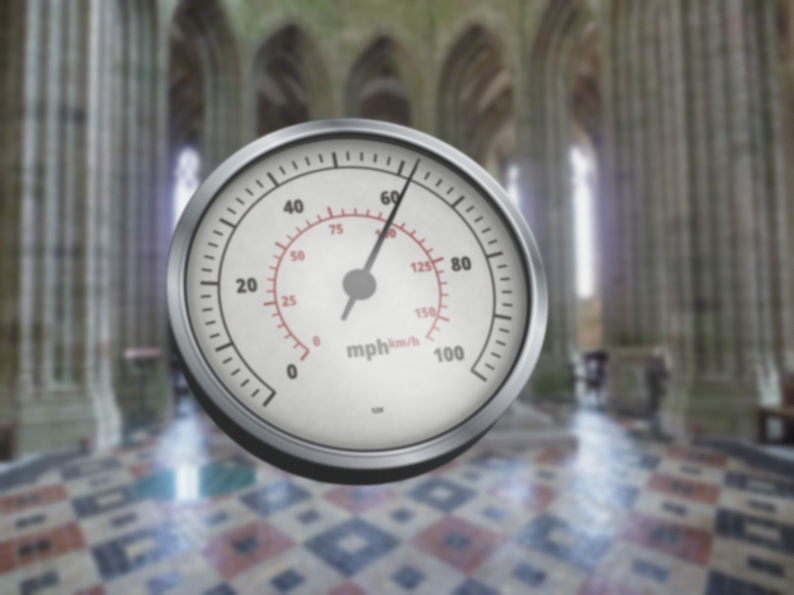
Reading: 62 mph
